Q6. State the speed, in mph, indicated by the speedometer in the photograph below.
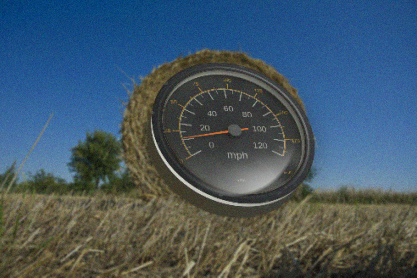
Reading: 10 mph
